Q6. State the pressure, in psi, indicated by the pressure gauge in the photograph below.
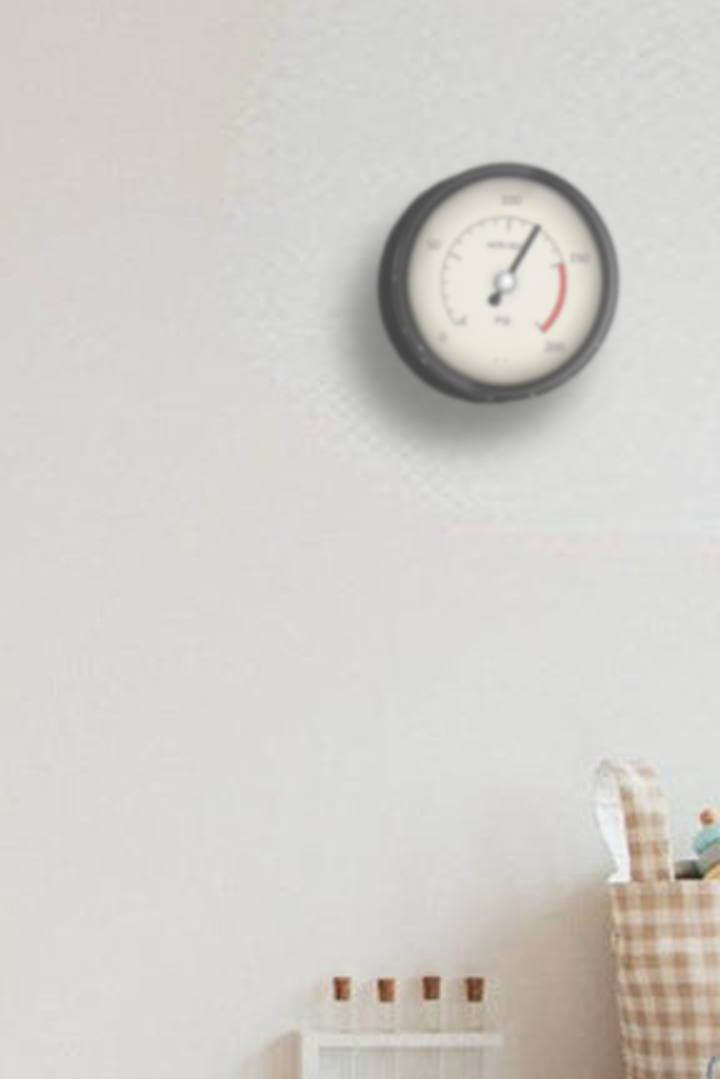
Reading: 120 psi
